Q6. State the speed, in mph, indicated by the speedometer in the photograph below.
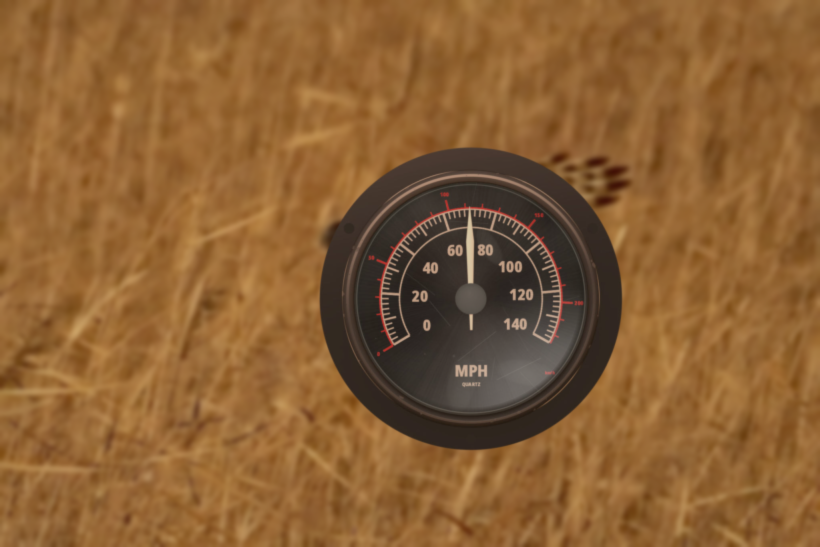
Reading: 70 mph
